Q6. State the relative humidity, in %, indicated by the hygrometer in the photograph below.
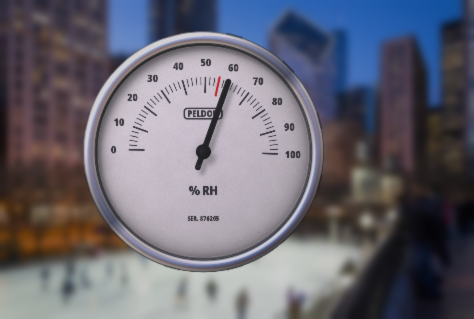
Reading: 60 %
